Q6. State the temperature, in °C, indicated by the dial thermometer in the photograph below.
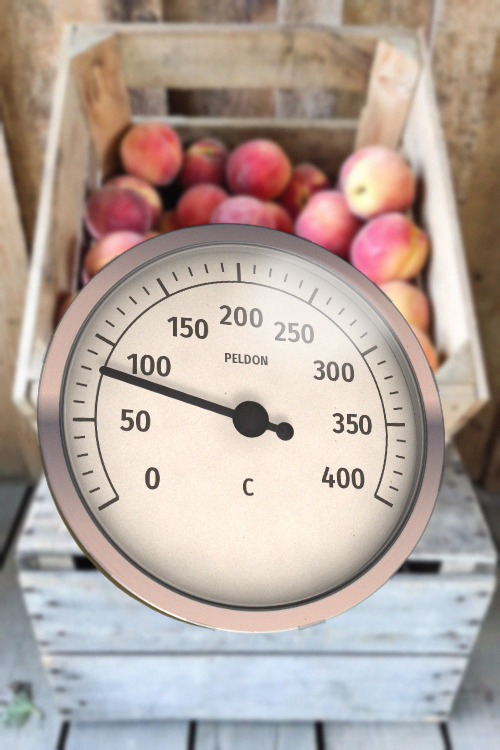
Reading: 80 °C
